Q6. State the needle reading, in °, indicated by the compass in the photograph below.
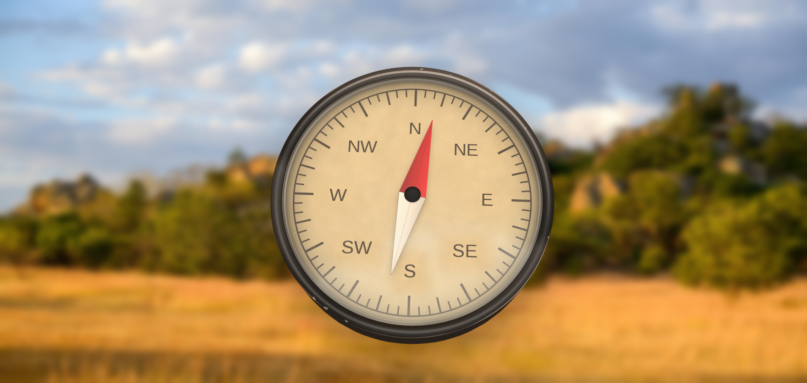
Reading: 12.5 °
